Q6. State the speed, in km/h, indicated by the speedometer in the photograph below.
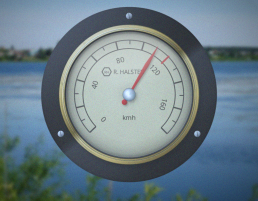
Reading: 110 km/h
